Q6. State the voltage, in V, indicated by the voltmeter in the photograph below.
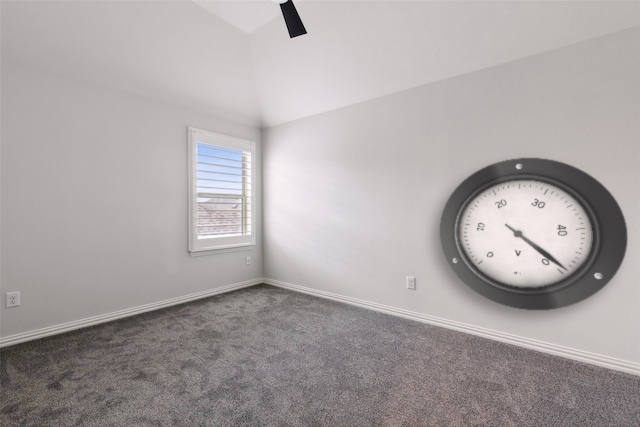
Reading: 49 V
